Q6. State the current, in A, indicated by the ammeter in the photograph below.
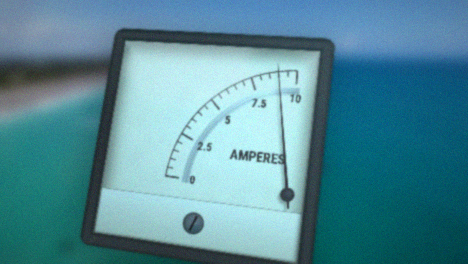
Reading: 9 A
